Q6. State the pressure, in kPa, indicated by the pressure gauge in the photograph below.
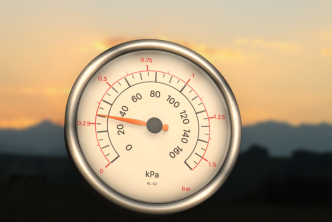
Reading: 30 kPa
